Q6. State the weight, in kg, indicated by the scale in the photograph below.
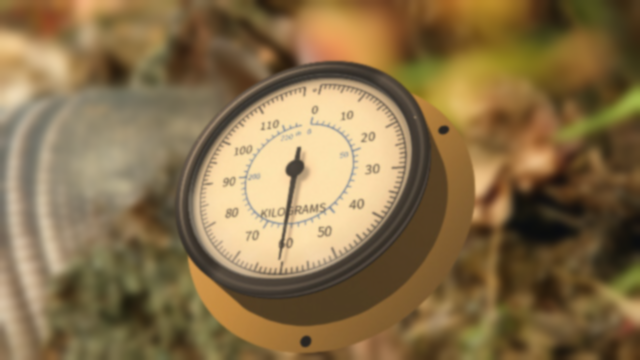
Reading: 60 kg
